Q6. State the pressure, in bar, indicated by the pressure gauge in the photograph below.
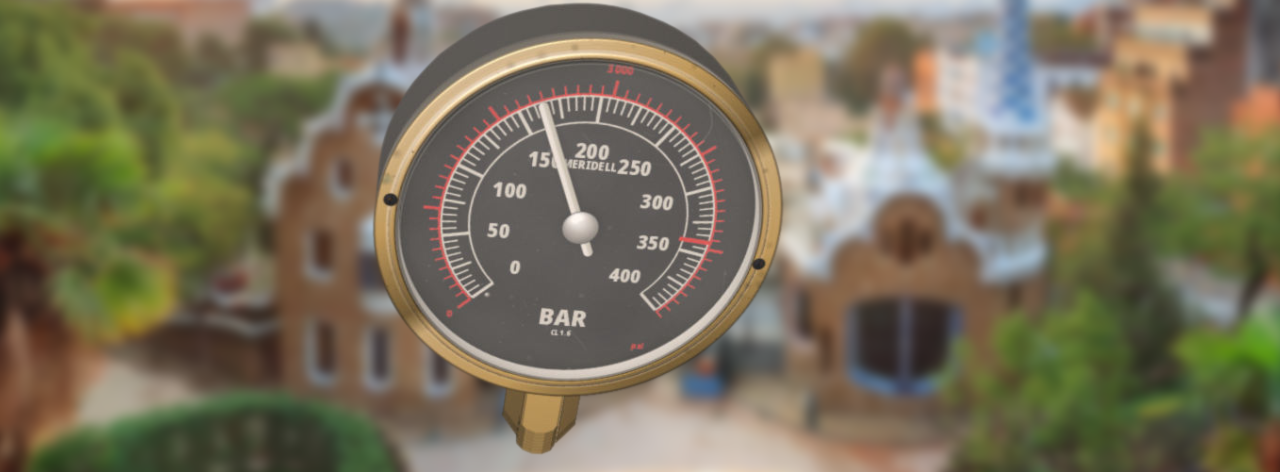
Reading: 165 bar
